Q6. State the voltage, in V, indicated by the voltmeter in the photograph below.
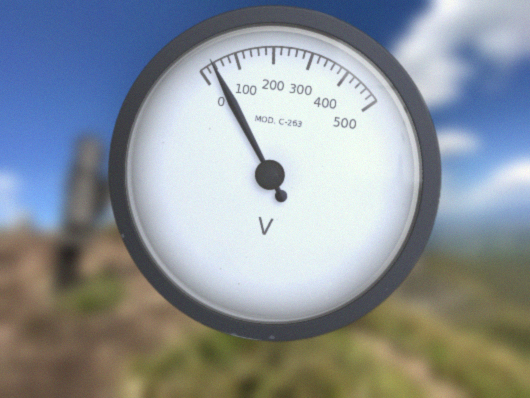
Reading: 40 V
